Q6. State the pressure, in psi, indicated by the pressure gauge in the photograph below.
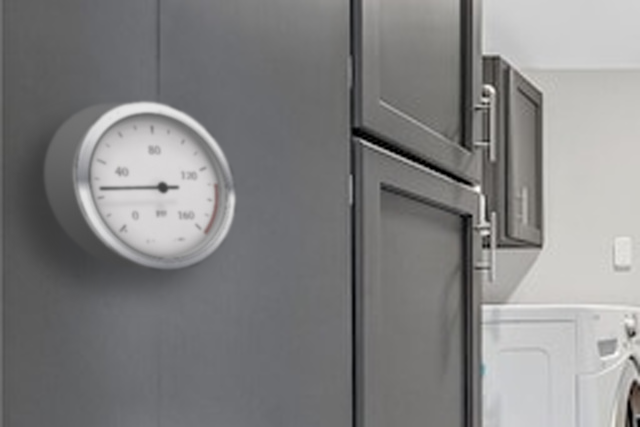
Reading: 25 psi
